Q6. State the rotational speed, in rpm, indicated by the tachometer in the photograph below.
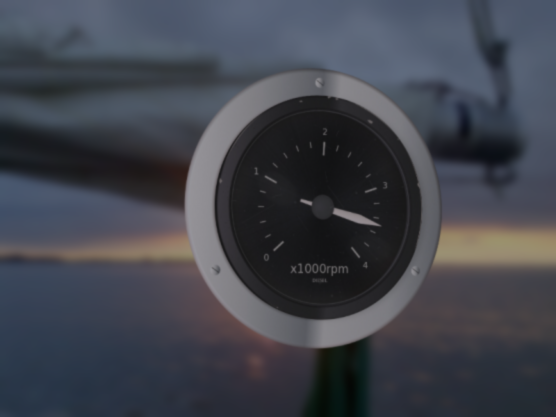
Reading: 3500 rpm
